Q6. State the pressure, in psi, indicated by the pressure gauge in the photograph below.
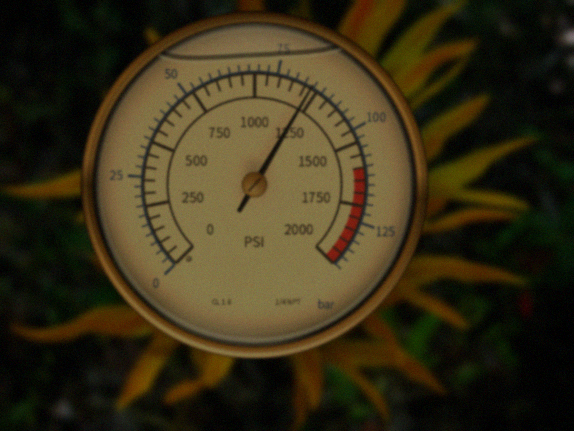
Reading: 1225 psi
